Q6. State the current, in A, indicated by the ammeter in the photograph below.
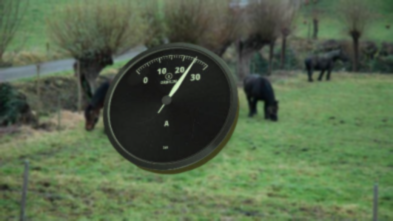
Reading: 25 A
